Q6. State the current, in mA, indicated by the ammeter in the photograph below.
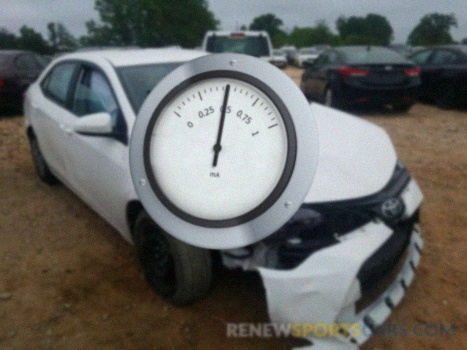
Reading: 0.5 mA
